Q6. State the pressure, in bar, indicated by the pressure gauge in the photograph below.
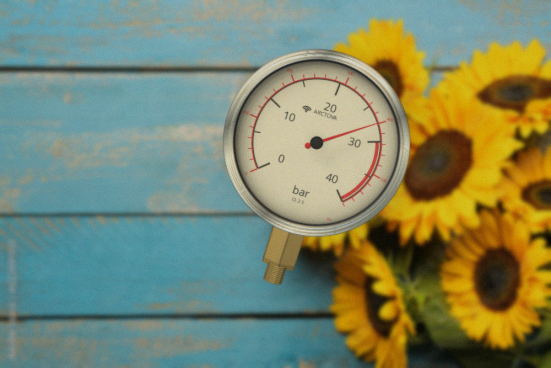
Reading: 27.5 bar
